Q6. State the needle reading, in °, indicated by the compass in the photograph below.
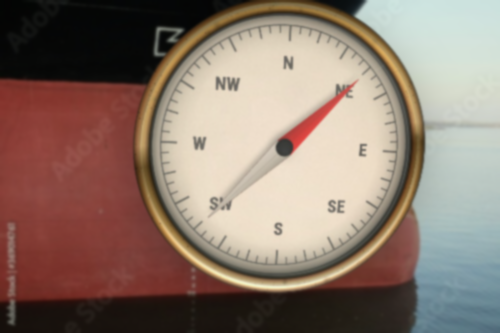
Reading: 45 °
